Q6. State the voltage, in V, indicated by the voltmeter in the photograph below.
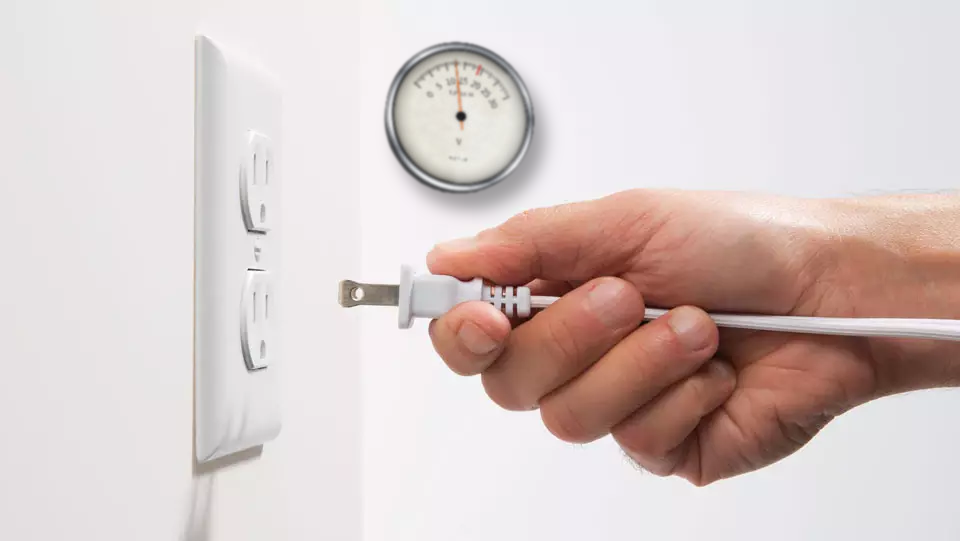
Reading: 12.5 V
